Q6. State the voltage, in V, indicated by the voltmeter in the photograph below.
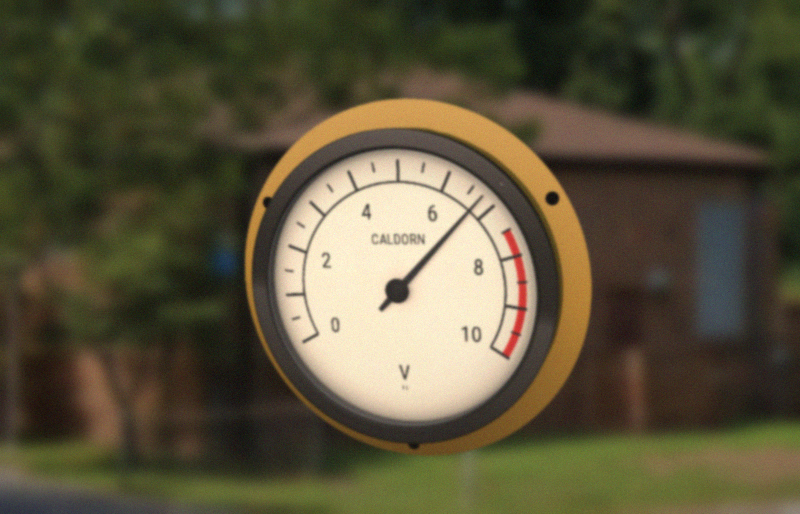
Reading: 6.75 V
